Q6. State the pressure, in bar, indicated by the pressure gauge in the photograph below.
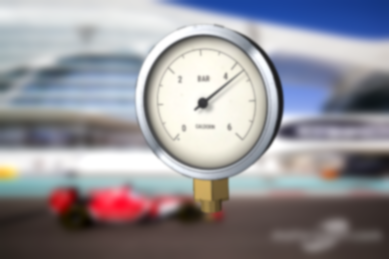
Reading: 4.25 bar
